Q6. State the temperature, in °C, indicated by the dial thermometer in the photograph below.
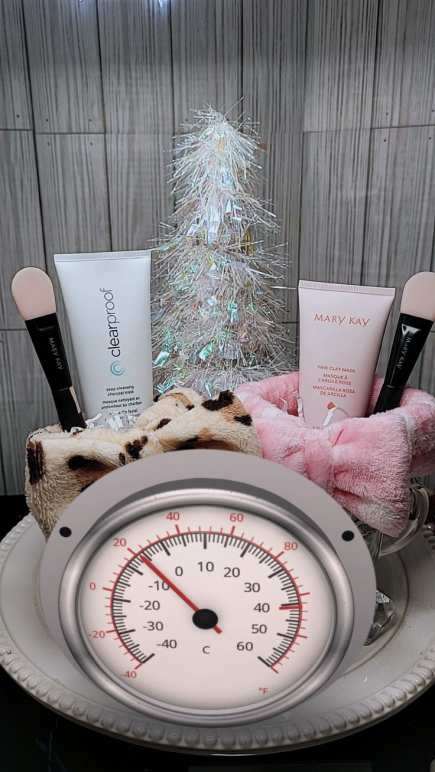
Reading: -5 °C
